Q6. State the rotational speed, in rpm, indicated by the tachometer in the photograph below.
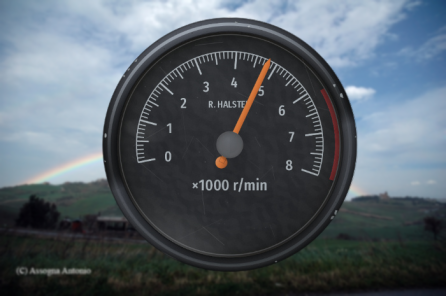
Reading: 4800 rpm
